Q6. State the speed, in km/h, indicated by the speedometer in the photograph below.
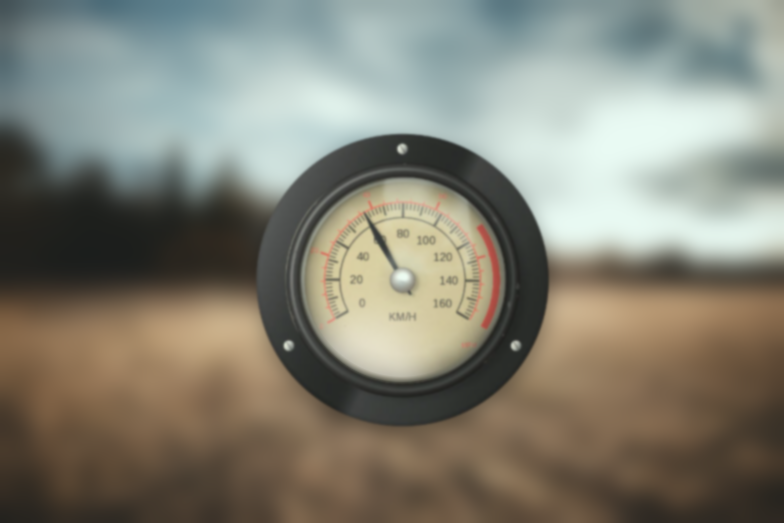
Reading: 60 km/h
